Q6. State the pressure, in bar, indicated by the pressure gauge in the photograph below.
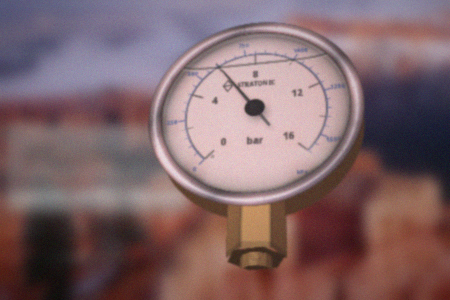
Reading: 6 bar
